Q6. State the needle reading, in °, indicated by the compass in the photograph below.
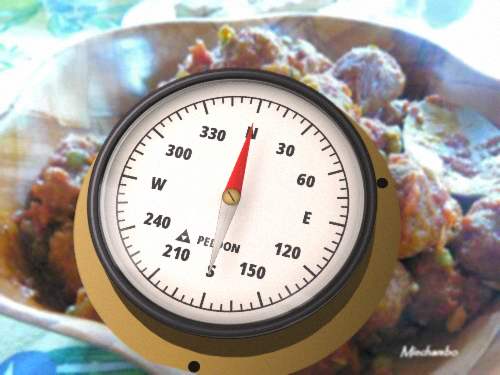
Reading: 0 °
